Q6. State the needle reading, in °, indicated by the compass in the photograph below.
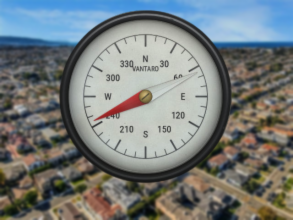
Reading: 245 °
